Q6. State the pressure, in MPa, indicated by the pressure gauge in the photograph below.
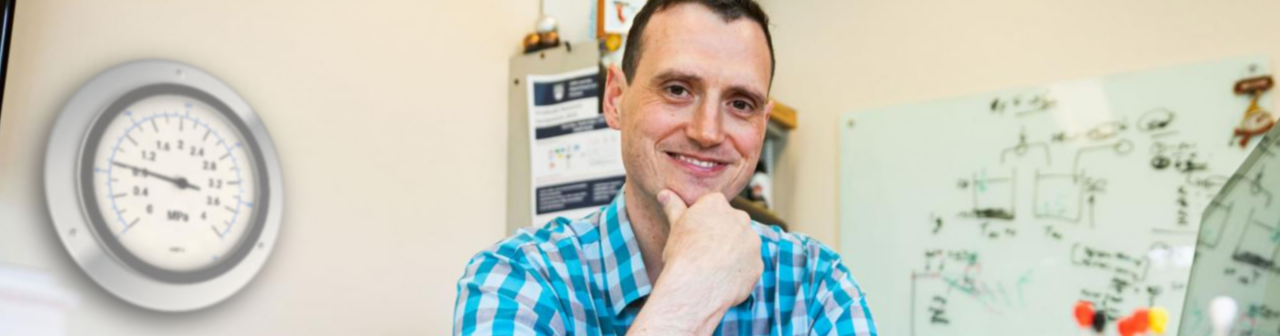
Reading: 0.8 MPa
